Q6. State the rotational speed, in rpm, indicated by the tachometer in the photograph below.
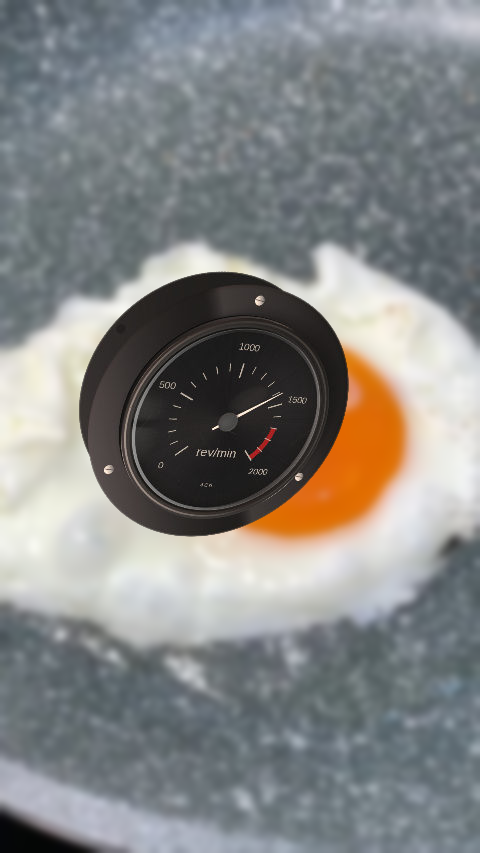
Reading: 1400 rpm
